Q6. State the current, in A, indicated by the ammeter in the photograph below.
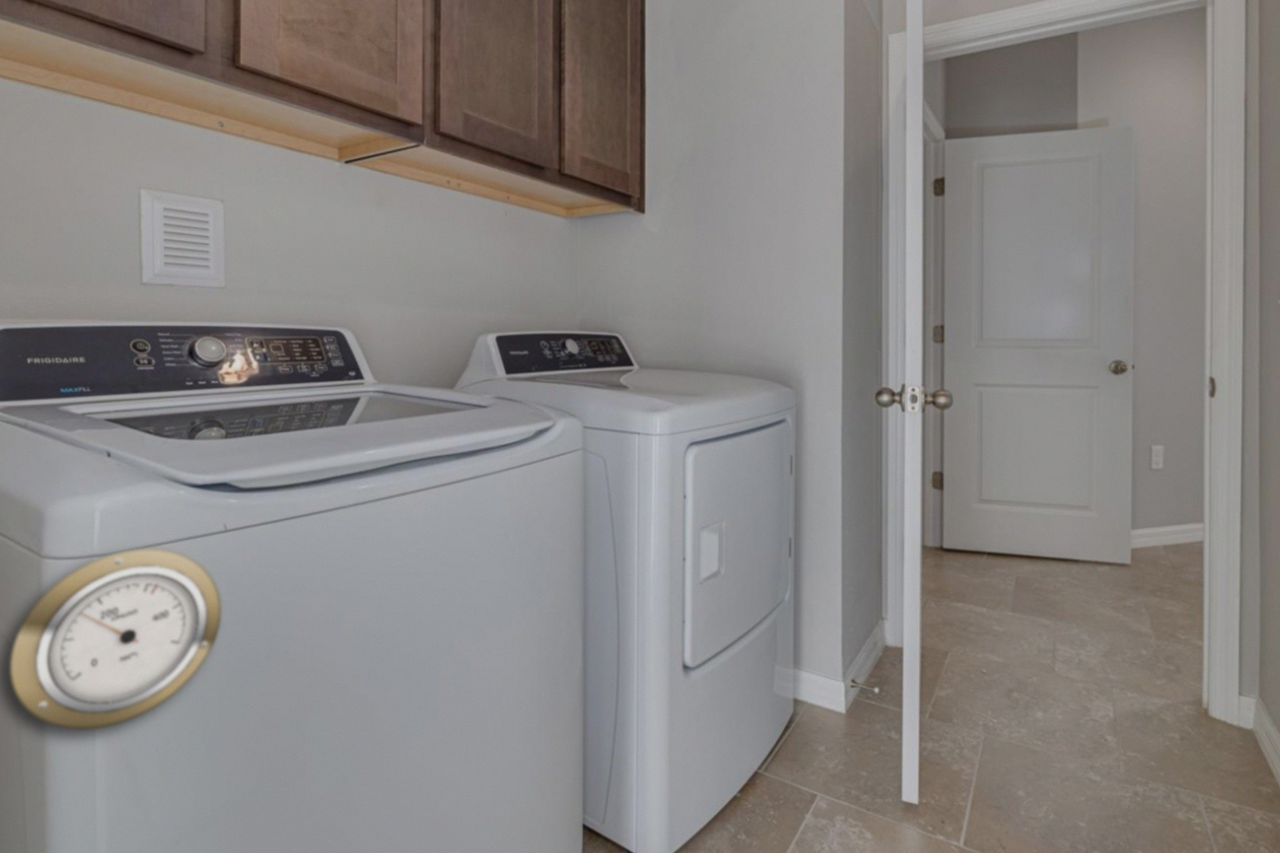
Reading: 160 A
